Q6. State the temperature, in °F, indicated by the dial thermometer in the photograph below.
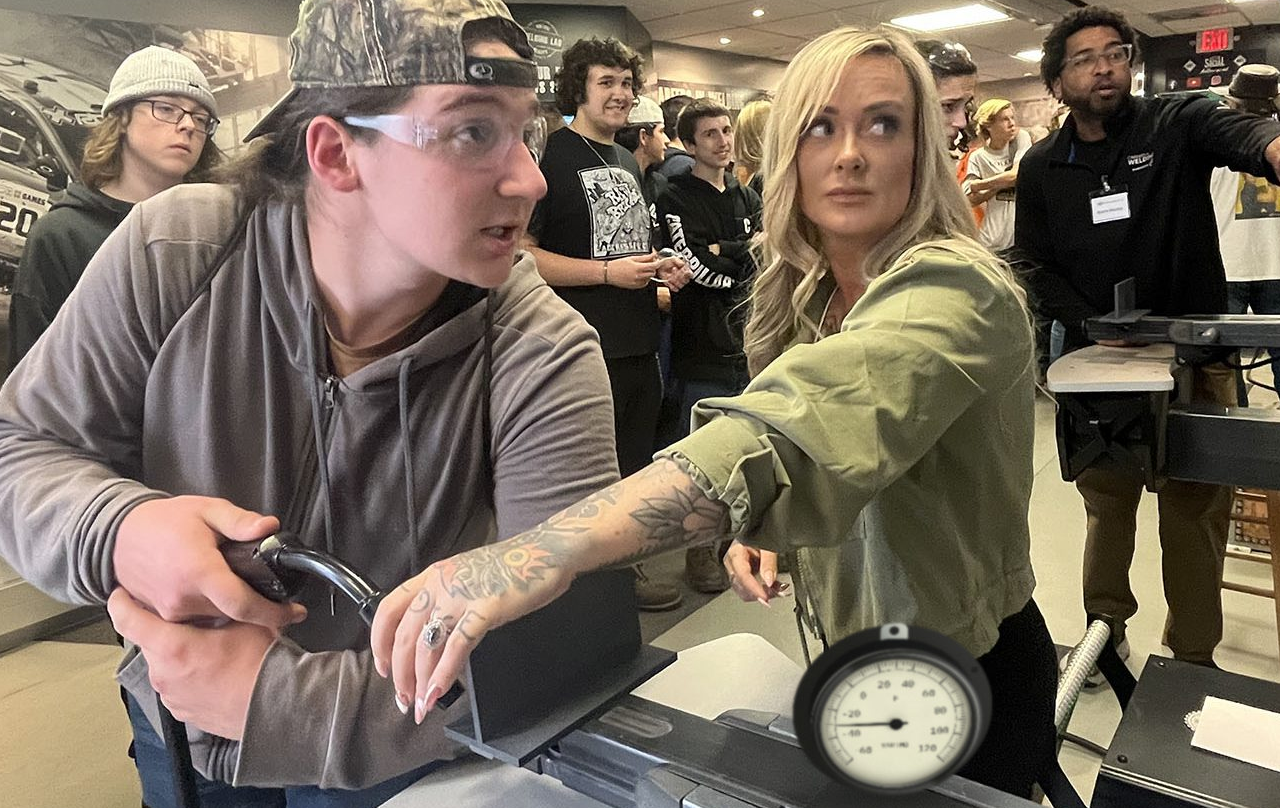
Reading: -30 °F
